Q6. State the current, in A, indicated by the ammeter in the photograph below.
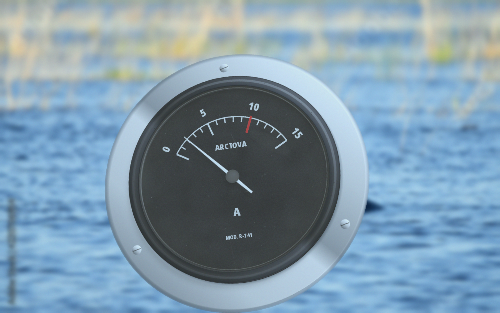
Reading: 2 A
